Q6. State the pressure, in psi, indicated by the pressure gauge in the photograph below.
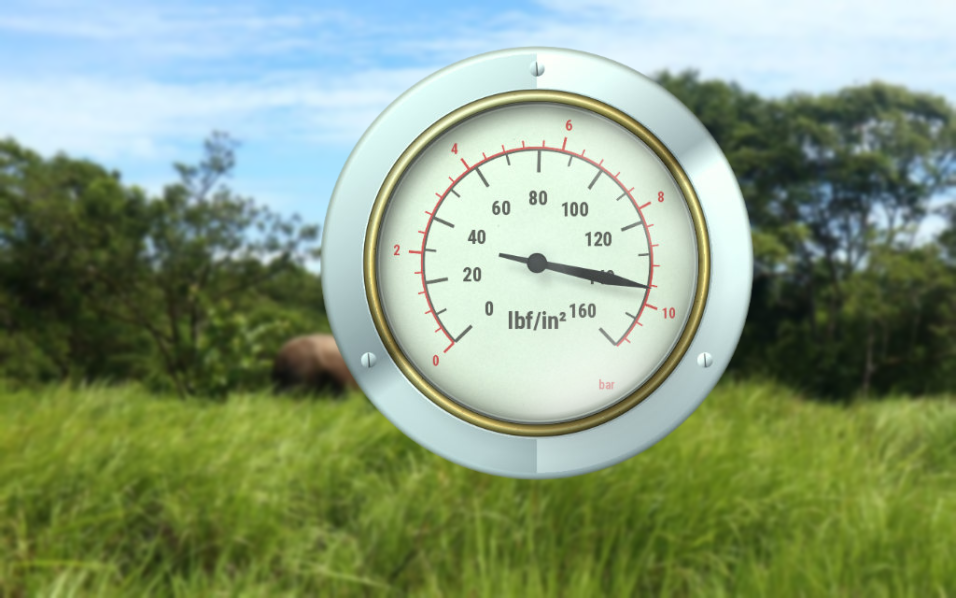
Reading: 140 psi
